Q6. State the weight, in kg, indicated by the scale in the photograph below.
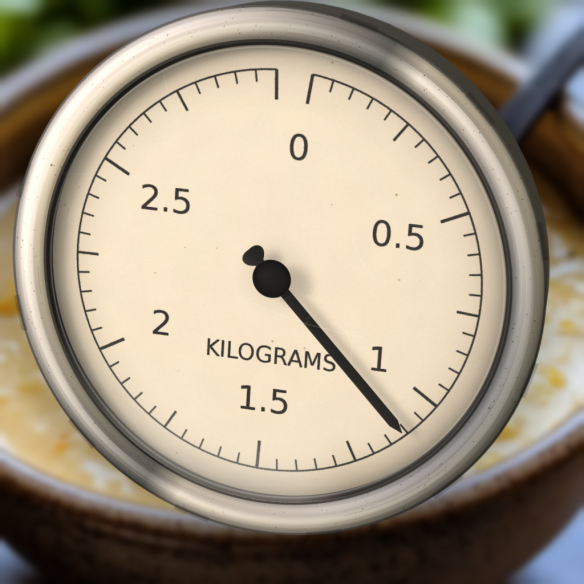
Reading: 1.1 kg
